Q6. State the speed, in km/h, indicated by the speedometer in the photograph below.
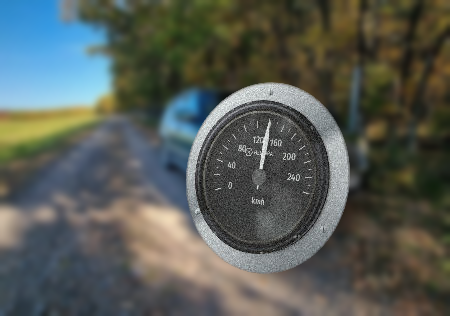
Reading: 140 km/h
